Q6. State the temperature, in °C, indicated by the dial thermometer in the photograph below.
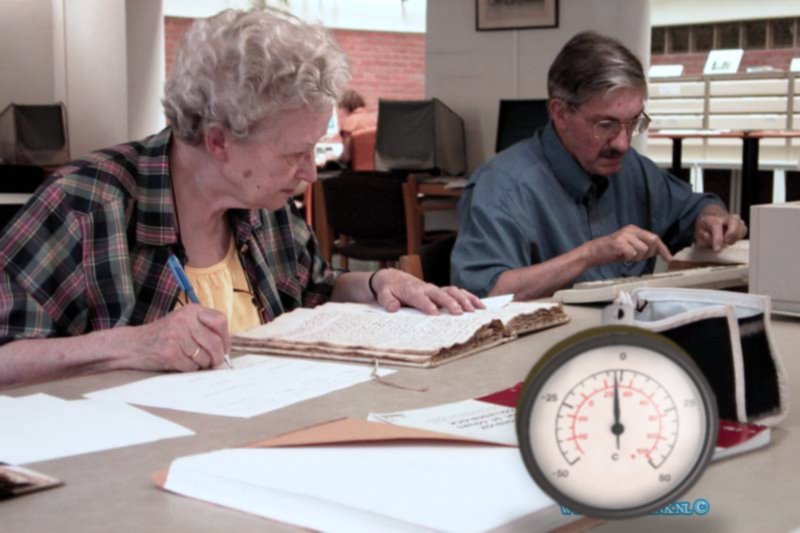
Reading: -2.5 °C
